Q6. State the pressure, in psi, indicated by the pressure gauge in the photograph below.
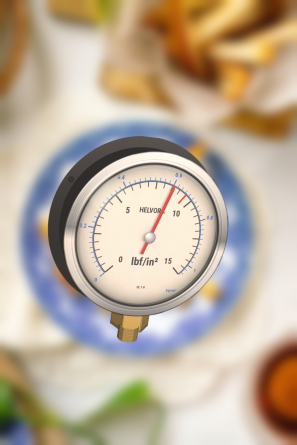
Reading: 8.5 psi
